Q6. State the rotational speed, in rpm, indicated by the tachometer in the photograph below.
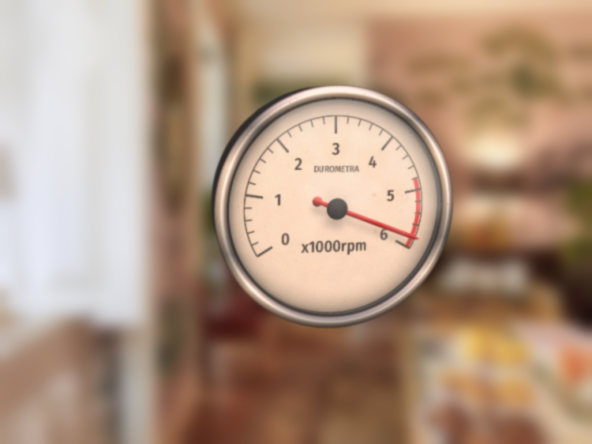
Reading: 5800 rpm
